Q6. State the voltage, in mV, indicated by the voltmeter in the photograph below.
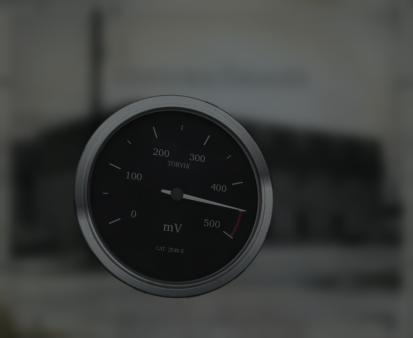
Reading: 450 mV
